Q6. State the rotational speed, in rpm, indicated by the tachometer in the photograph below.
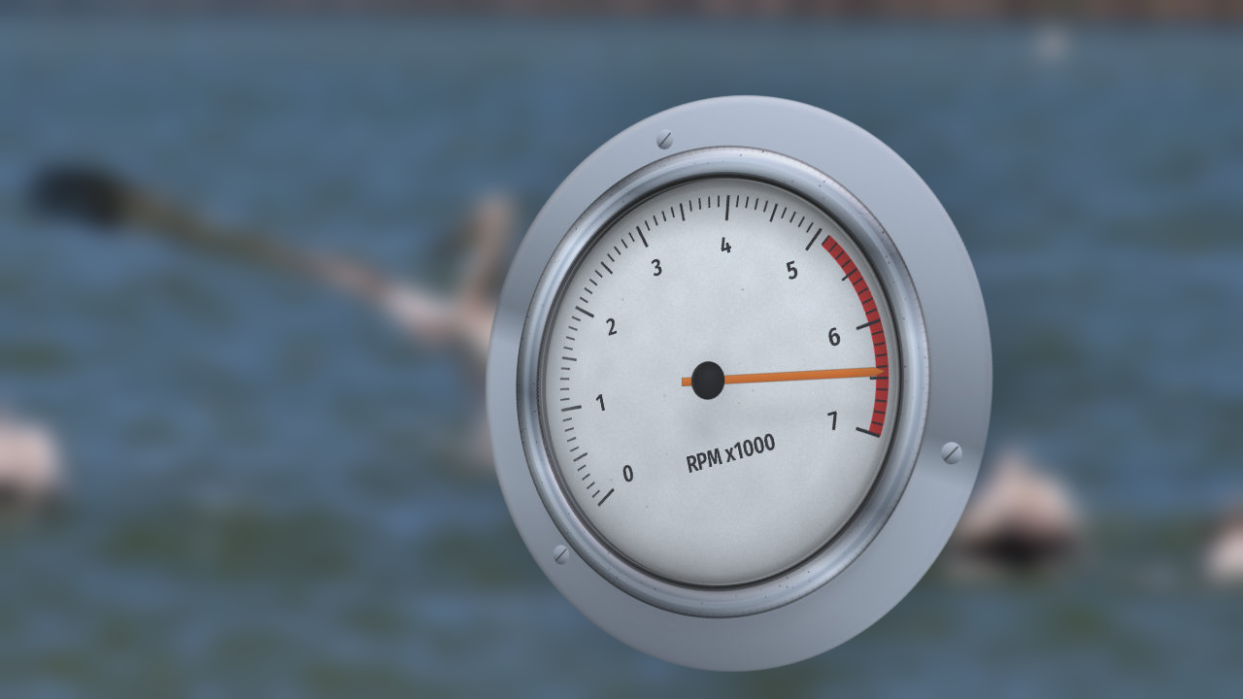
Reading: 6450 rpm
